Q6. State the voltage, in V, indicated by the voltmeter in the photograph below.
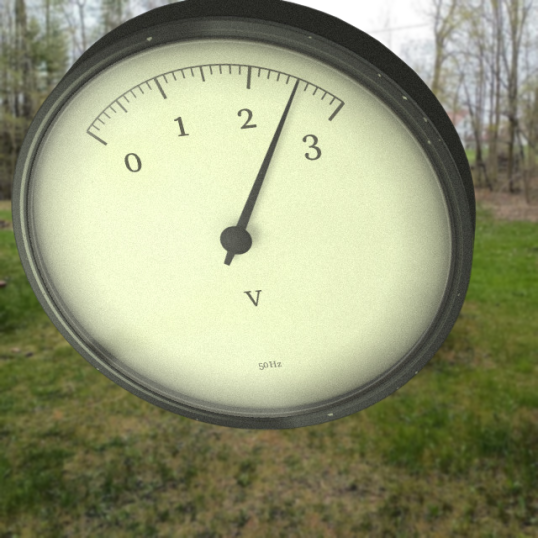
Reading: 2.5 V
